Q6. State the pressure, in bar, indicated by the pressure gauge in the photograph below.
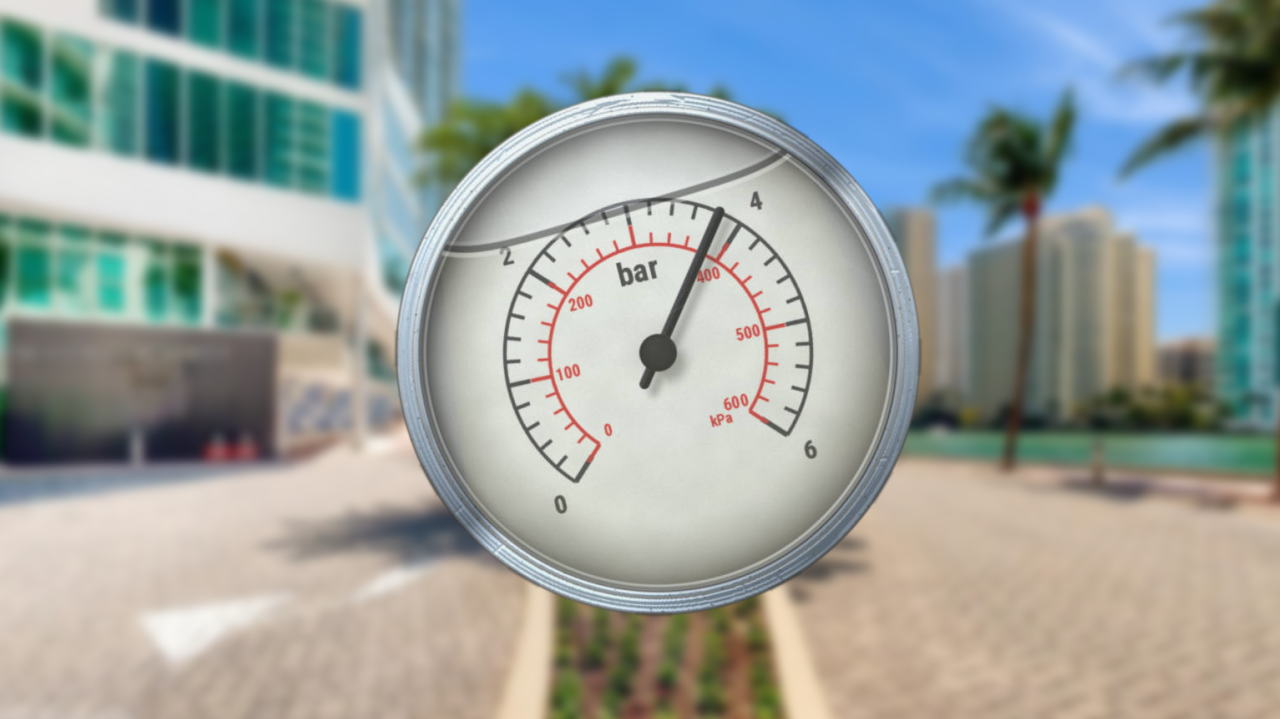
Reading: 3.8 bar
